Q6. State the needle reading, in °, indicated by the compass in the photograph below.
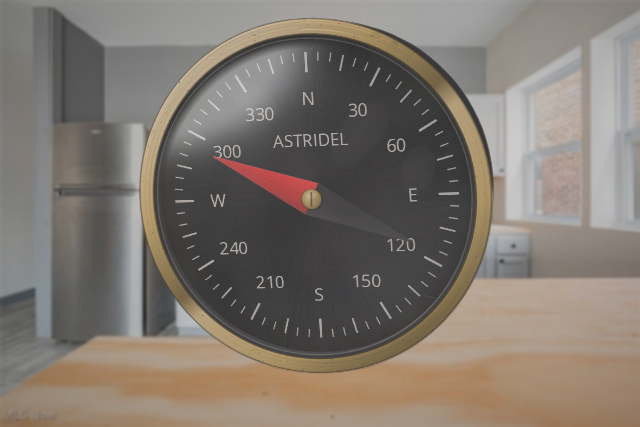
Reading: 295 °
